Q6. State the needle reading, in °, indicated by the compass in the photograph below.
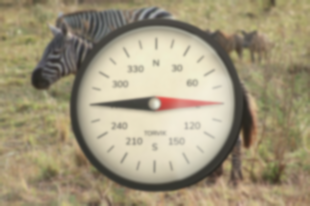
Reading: 90 °
